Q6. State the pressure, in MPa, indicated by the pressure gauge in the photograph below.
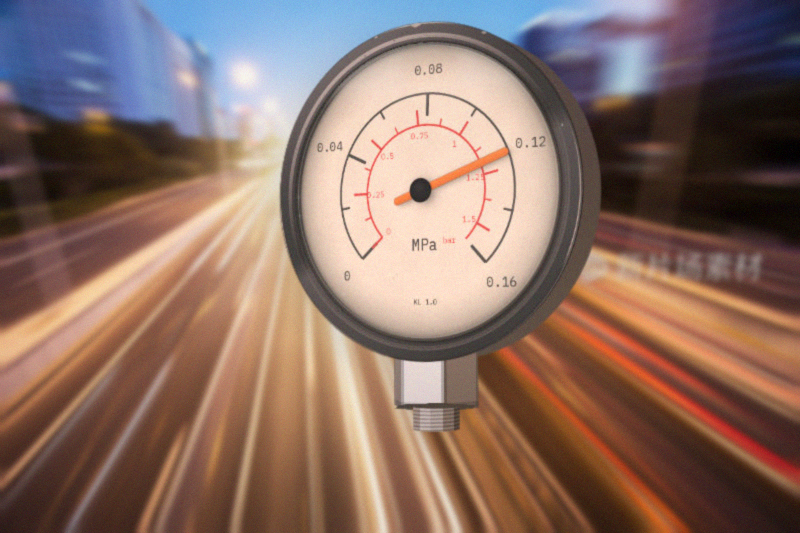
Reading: 0.12 MPa
